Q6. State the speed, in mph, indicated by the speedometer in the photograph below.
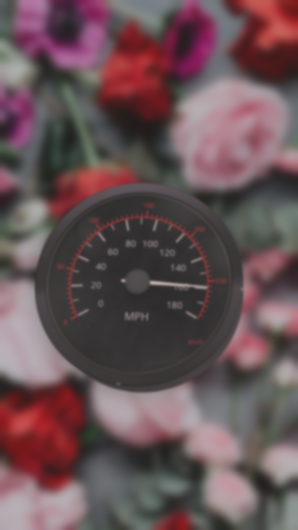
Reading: 160 mph
